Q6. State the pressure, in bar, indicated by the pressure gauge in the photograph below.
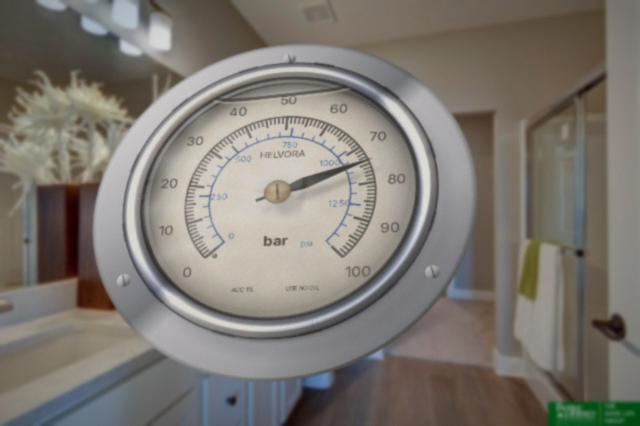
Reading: 75 bar
